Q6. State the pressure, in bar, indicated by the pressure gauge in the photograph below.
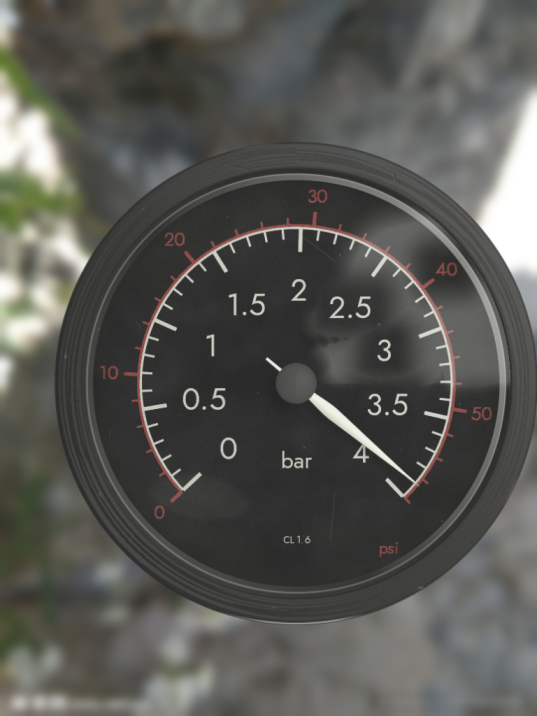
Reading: 3.9 bar
